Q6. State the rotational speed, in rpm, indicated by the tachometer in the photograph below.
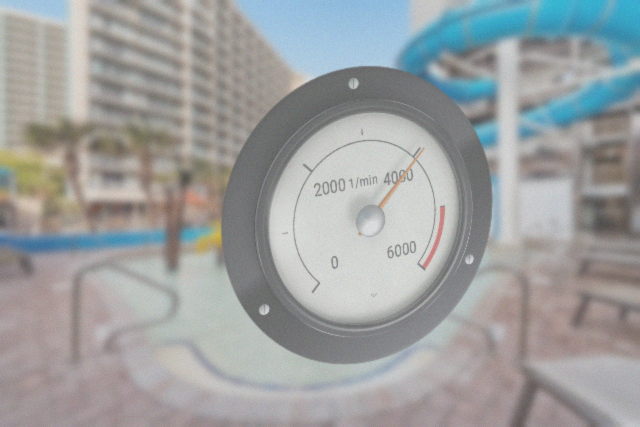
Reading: 4000 rpm
